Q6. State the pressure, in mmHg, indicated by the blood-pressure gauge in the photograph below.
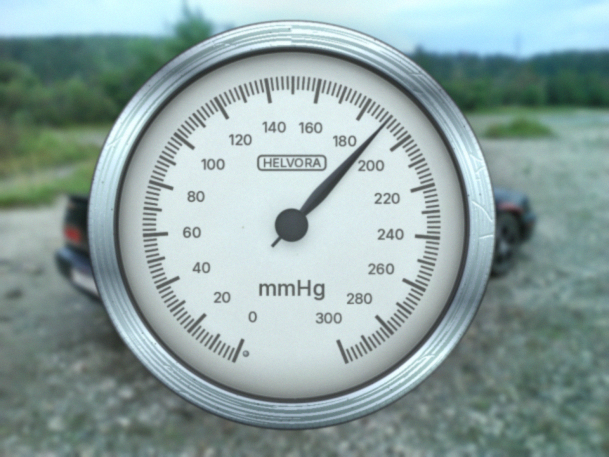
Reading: 190 mmHg
